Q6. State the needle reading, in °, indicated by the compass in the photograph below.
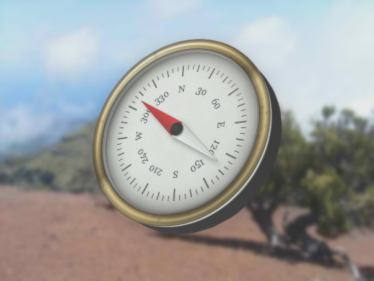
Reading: 310 °
